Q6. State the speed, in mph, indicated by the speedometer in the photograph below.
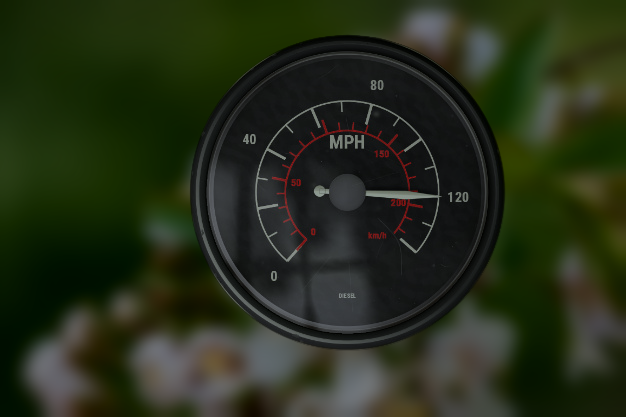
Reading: 120 mph
